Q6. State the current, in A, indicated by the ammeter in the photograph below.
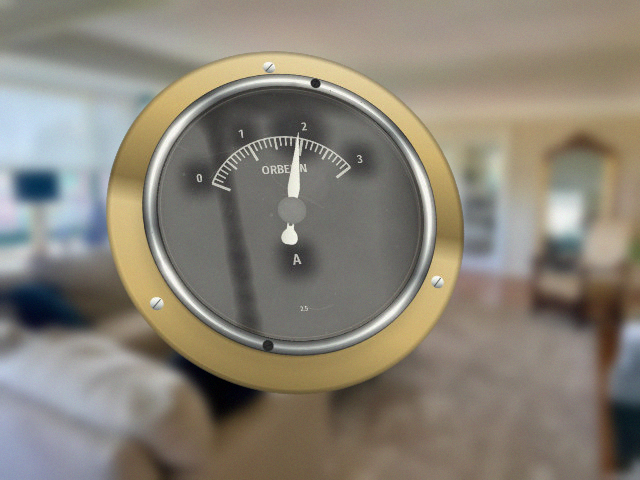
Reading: 1.9 A
